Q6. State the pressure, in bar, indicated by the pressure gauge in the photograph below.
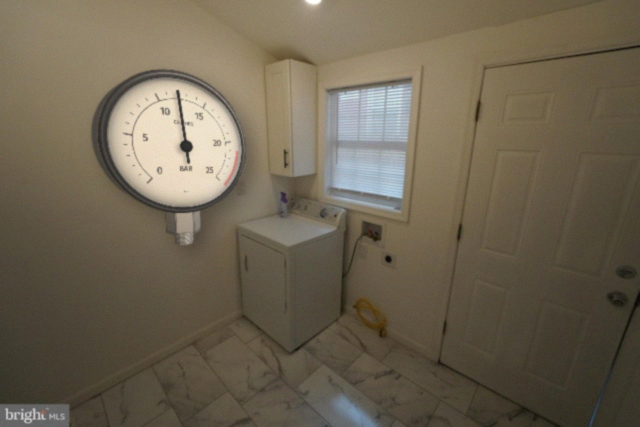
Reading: 12 bar
